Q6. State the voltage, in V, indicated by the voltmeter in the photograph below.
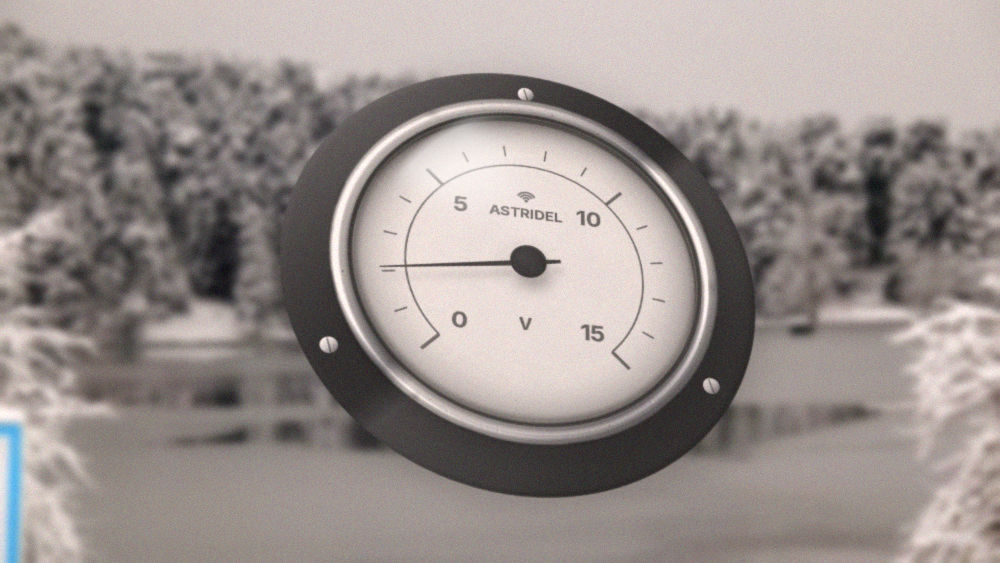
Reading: 2 V
